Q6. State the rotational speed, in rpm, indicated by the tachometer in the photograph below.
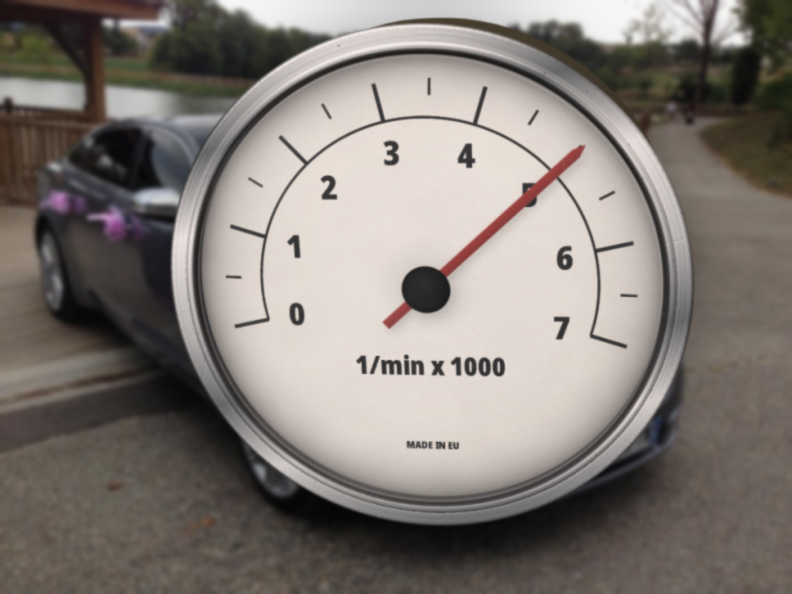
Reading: 5000 rpm
